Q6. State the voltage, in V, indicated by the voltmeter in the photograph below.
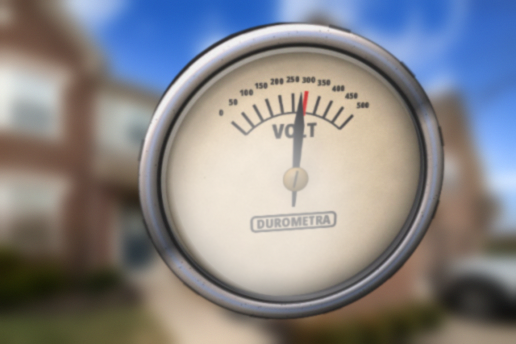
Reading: 275 V
